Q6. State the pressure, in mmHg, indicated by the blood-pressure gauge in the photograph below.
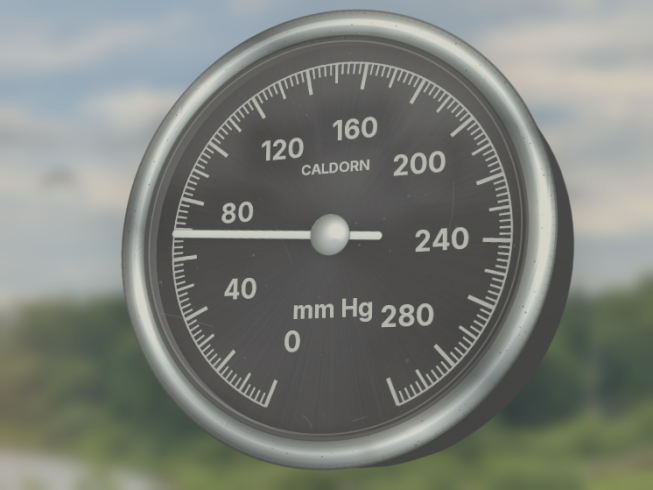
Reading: 68 mmHg
